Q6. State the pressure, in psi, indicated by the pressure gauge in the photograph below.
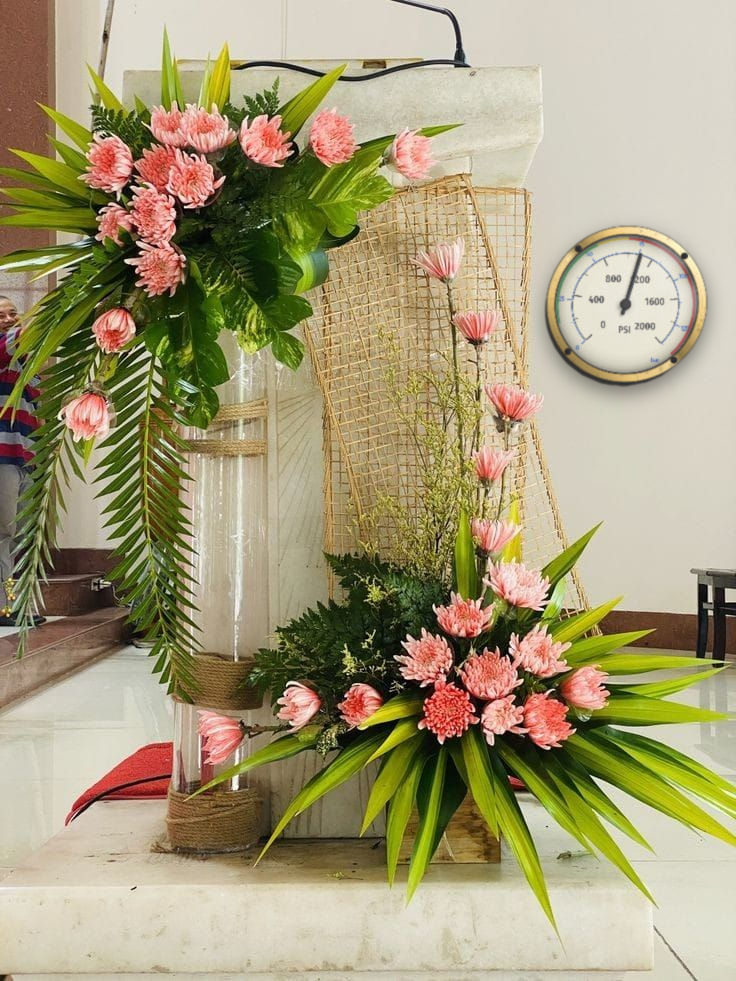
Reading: 1100 psi
